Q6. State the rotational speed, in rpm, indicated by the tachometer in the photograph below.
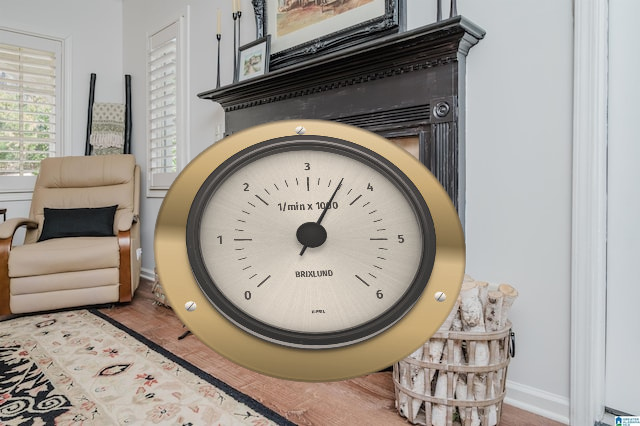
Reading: 3600 rpm
